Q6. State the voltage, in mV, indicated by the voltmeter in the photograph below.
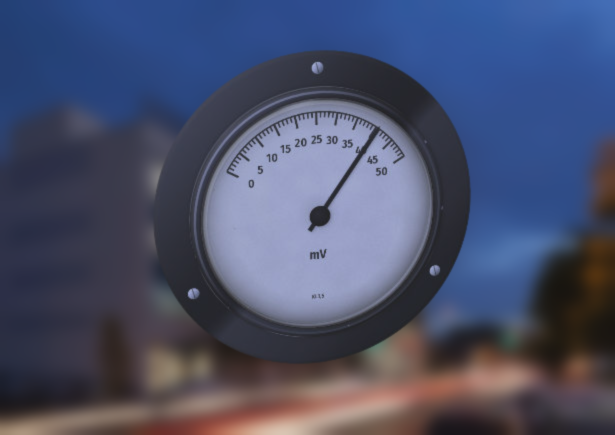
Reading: 40 mV
